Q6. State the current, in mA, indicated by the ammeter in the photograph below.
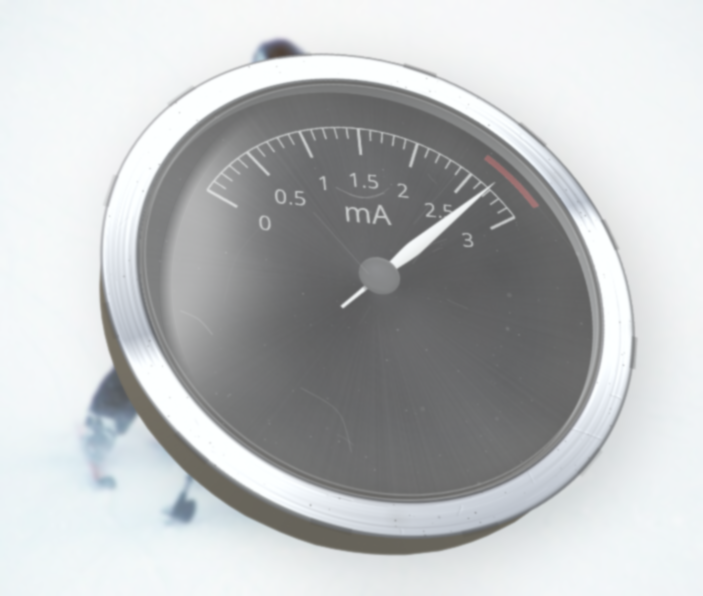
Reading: 2.7 mA
